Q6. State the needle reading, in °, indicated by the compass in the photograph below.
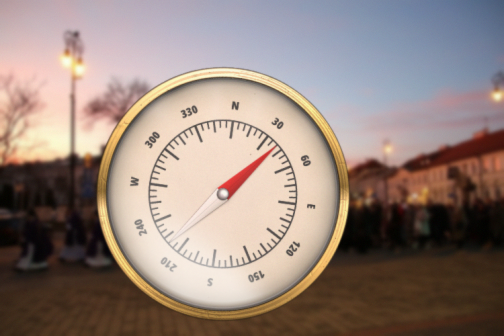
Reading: 40 °
